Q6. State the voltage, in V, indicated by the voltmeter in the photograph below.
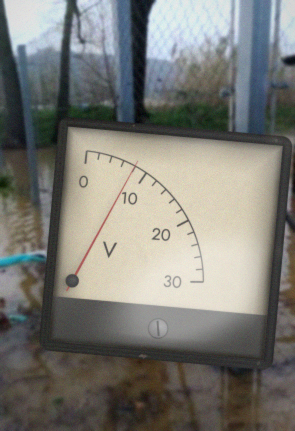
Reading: 8 V
